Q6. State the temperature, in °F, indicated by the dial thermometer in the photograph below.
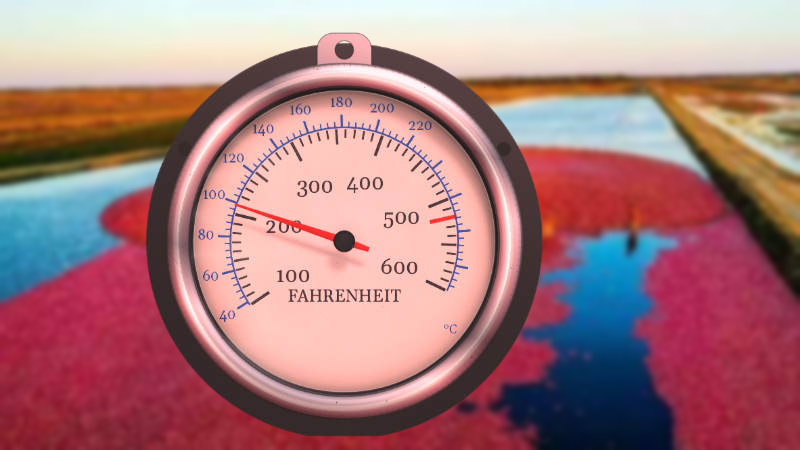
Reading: 210 °F
